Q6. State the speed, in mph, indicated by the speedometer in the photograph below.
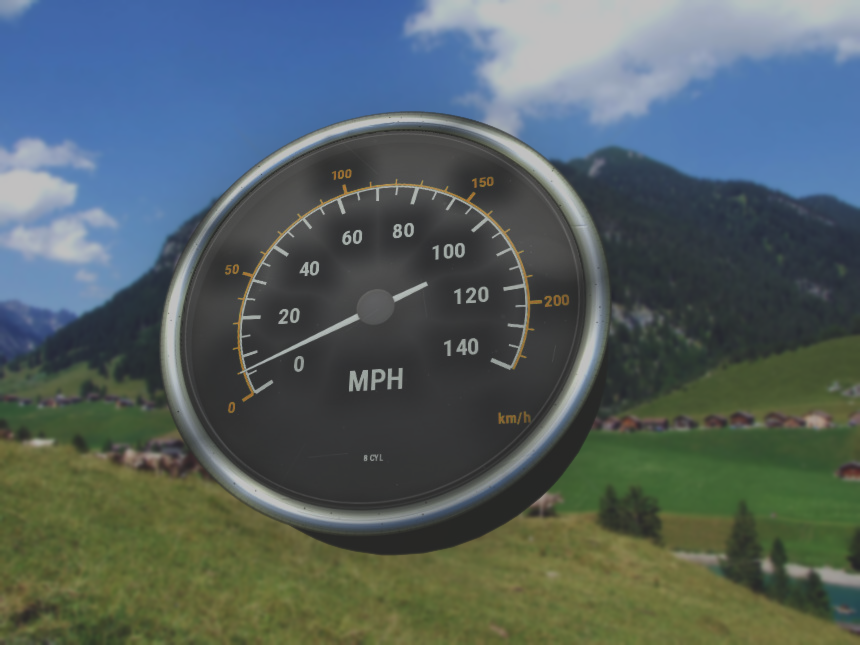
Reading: 5 mph
